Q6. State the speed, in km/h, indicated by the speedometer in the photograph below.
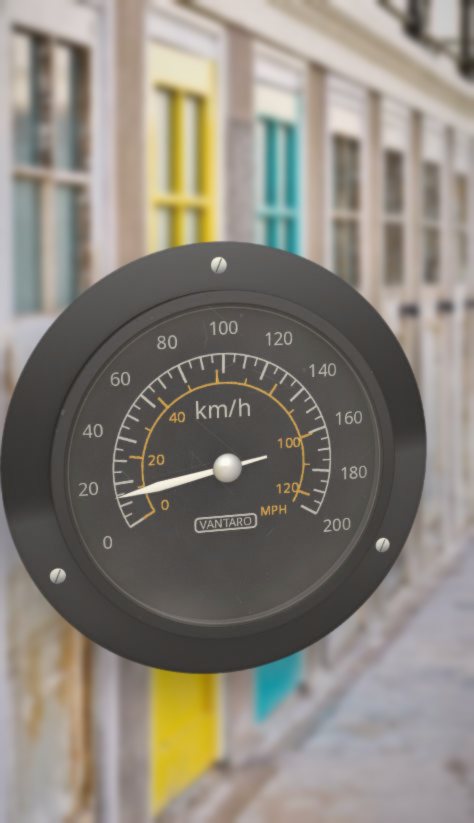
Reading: 15 km/h
